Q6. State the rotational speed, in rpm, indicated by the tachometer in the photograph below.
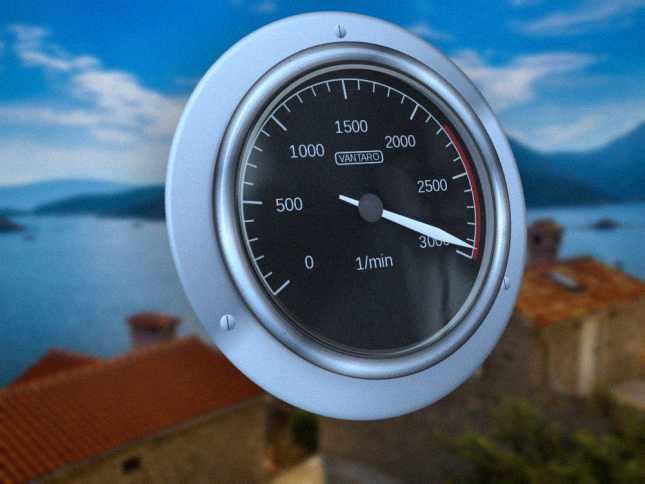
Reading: 2950 rpm
